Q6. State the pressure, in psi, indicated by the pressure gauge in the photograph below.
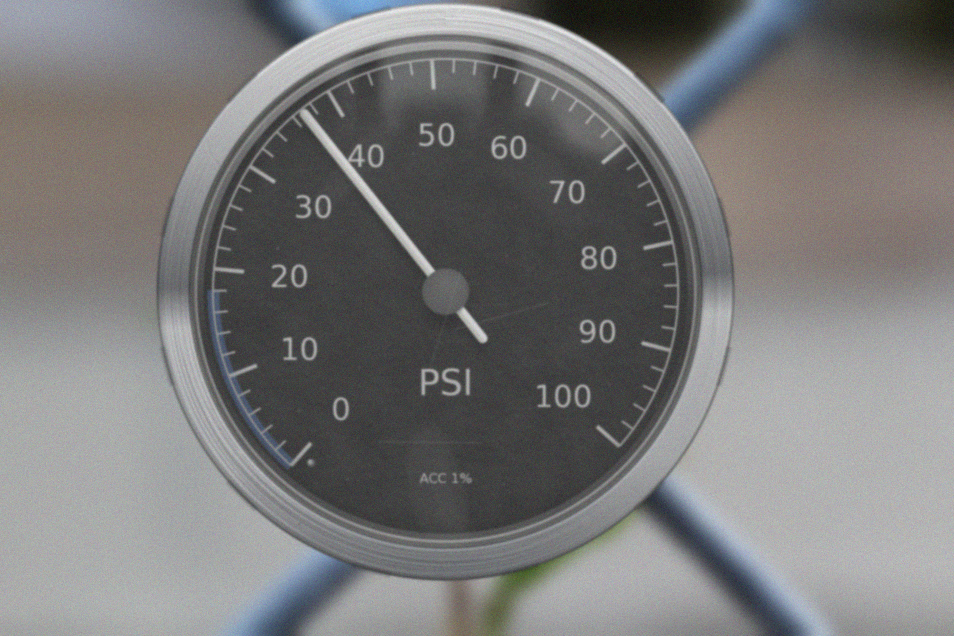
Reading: 37 psi
